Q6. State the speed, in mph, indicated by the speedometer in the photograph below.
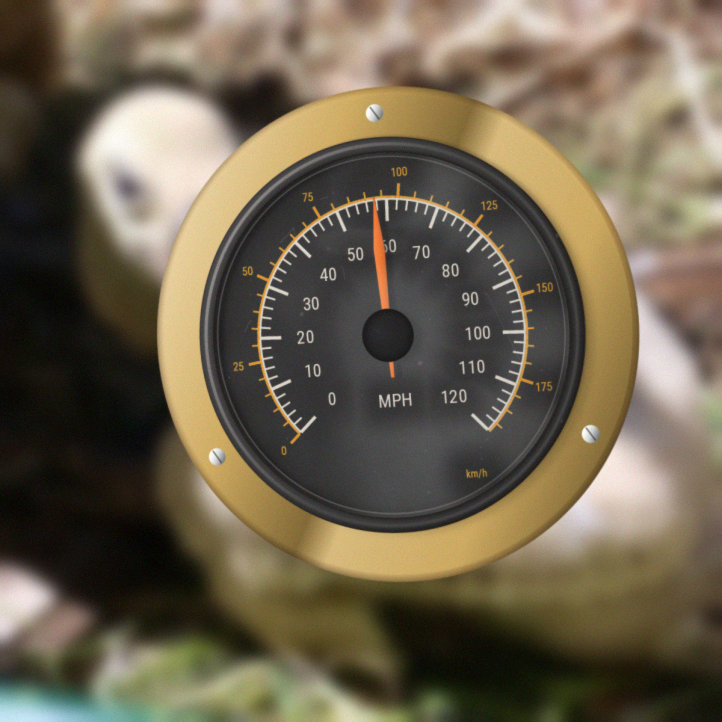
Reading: 58 mph
